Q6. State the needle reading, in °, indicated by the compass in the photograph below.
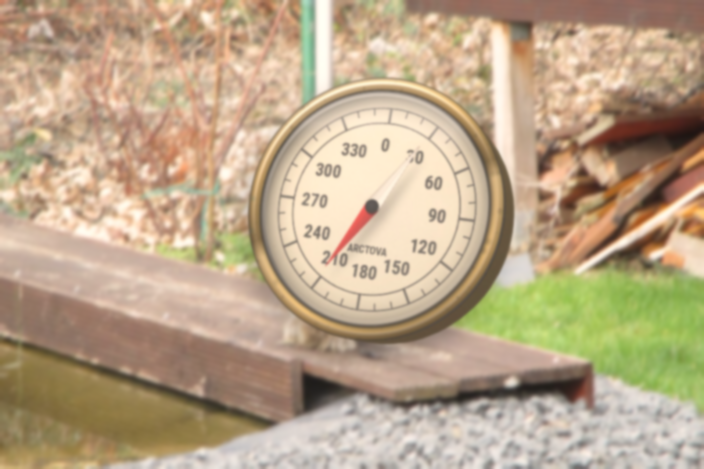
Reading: 210 °
